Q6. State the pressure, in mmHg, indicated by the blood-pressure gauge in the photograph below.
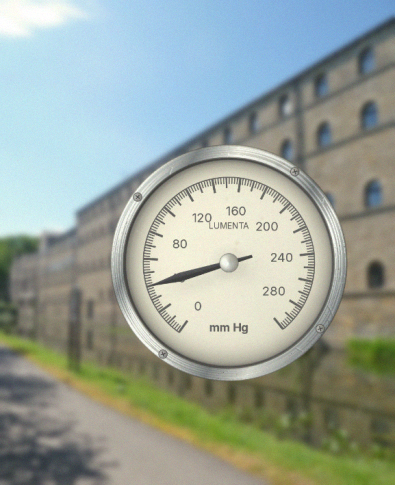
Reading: 40 mmHg
